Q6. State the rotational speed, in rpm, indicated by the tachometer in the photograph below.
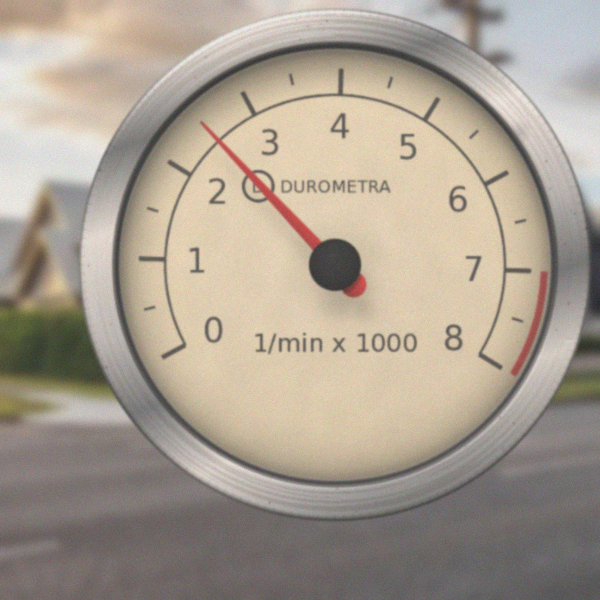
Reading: 2500 rpm
